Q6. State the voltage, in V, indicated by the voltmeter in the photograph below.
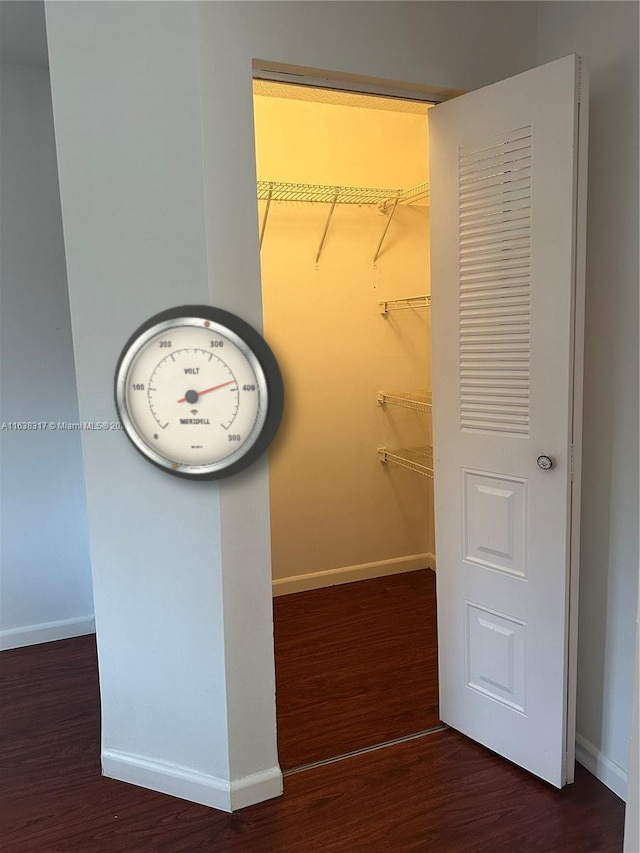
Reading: 380 V
